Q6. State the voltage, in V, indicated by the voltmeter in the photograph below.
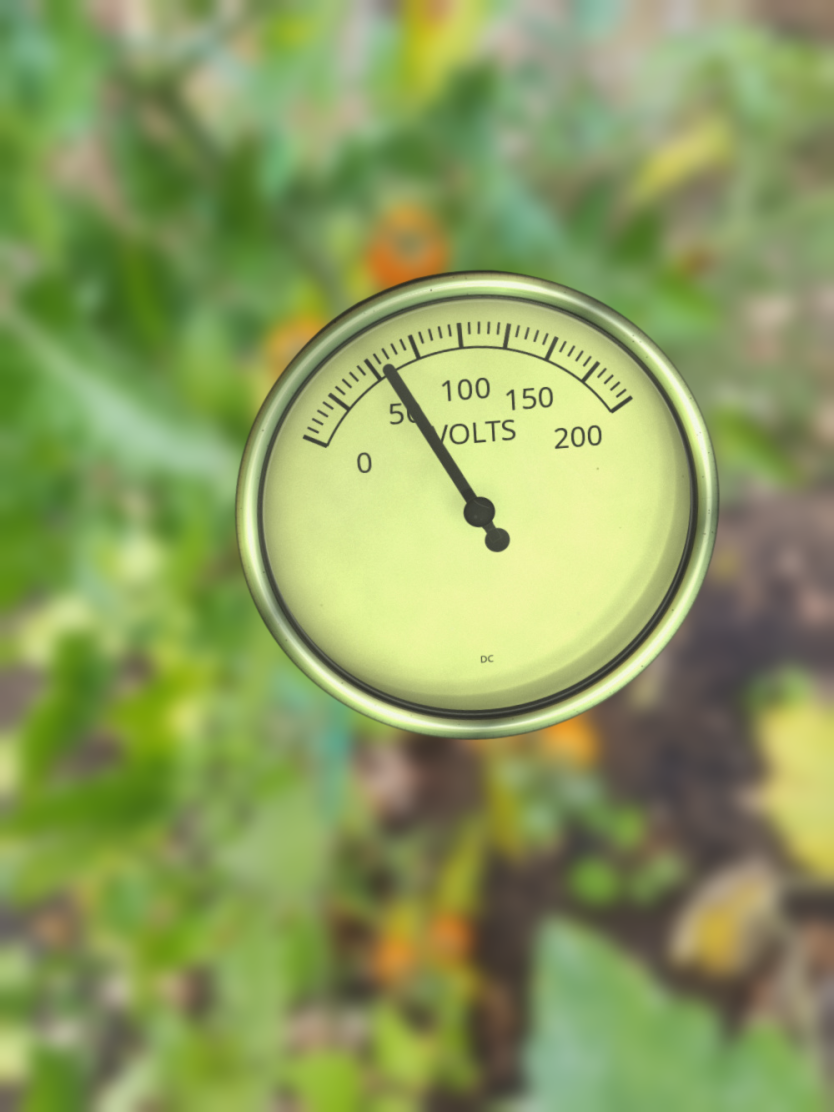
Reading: 57.5 V
